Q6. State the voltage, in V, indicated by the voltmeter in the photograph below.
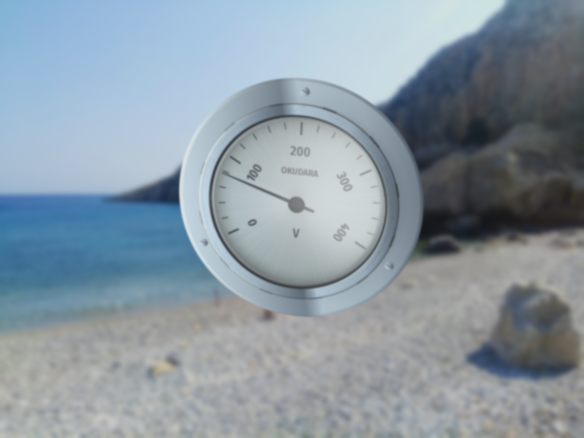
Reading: 80 V
